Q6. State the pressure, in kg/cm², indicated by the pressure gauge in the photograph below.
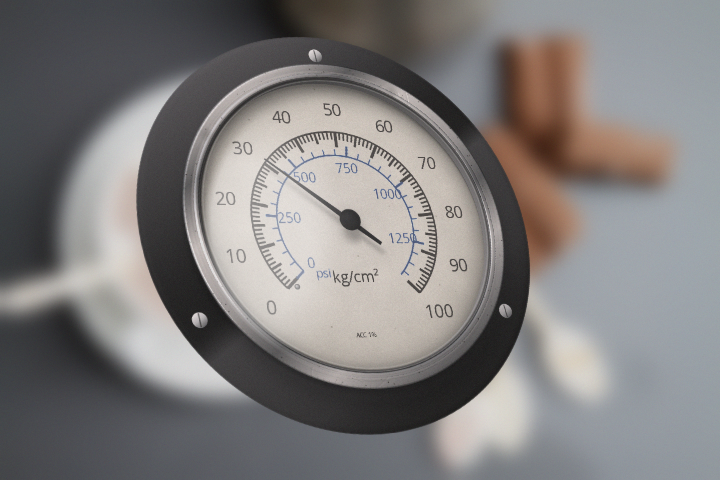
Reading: 30 kg/cm²
